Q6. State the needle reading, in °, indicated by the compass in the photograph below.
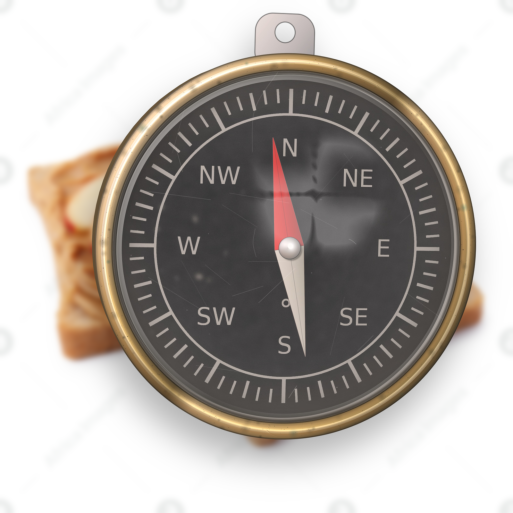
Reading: 350 °
